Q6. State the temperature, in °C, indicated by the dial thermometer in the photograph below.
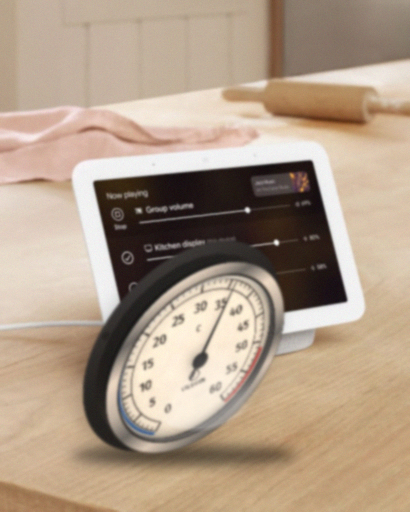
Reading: 35 °C
